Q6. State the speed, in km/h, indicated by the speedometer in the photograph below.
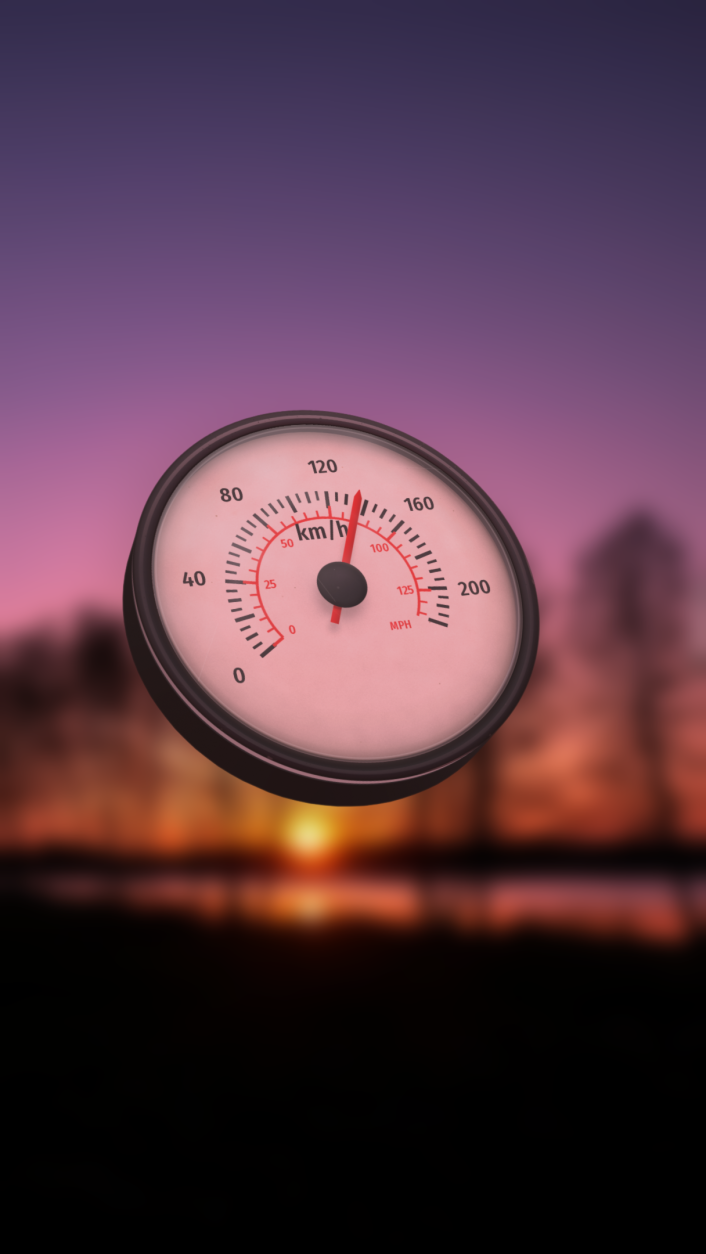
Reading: 135 km/h
